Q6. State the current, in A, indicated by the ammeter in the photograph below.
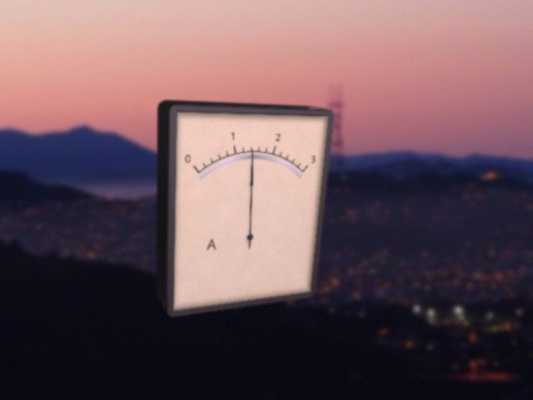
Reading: 1.4 A
